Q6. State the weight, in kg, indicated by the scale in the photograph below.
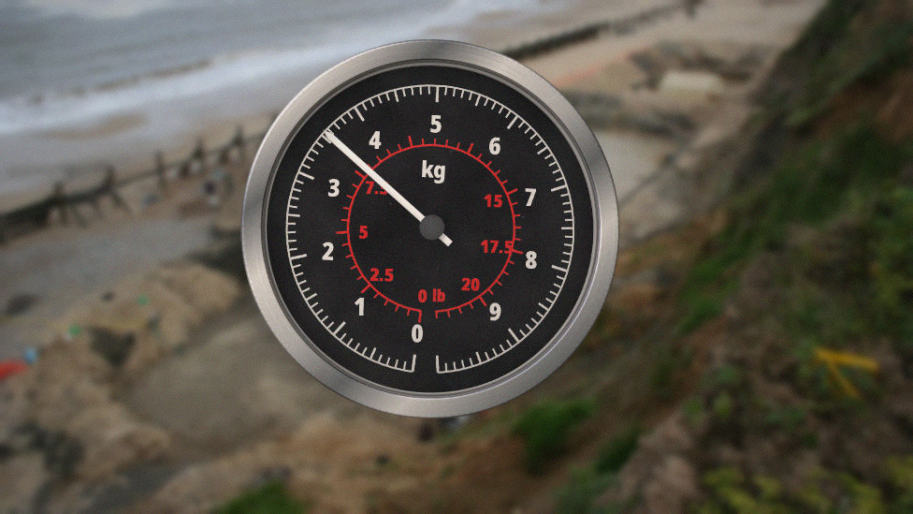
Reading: 3.55 kg
